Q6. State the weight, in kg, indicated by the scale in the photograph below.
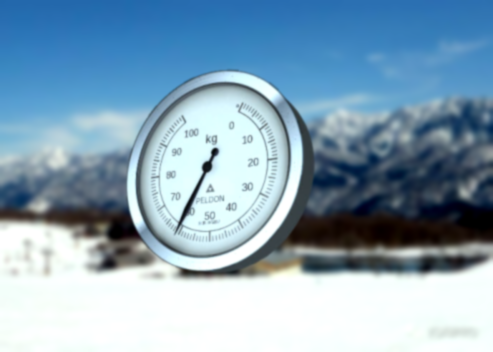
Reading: 60 kg
